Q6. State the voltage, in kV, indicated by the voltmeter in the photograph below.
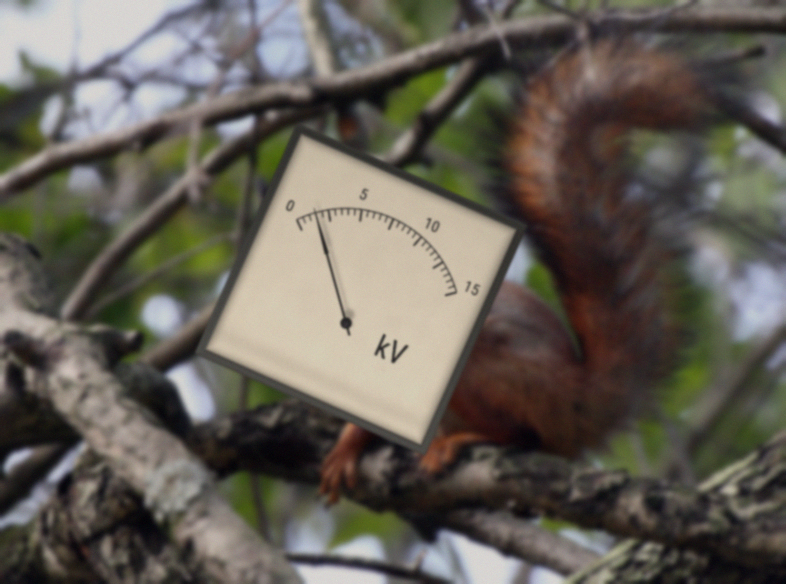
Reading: 1.5 kV
